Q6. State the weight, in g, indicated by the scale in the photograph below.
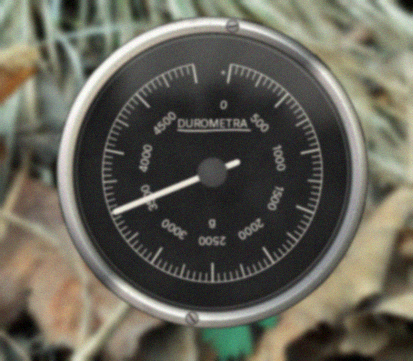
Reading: 3500 g
